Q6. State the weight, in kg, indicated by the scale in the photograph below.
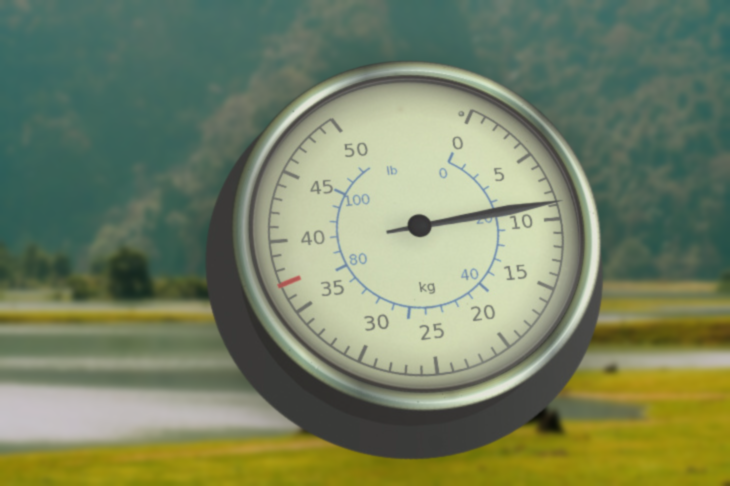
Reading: 9 kg
